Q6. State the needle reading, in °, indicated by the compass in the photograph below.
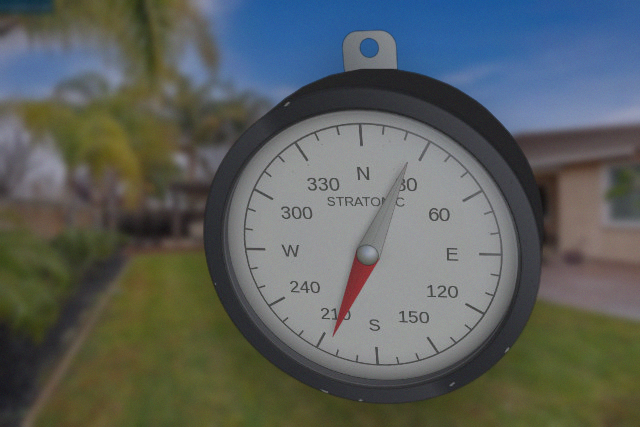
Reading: 205 °
